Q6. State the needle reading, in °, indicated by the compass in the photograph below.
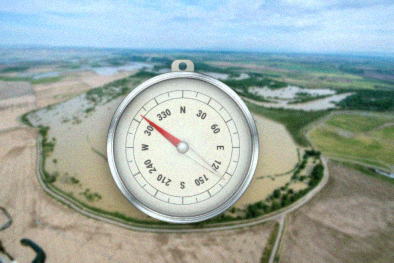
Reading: 307.5 °
